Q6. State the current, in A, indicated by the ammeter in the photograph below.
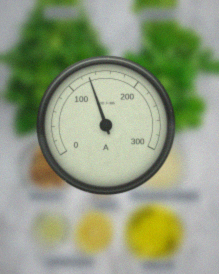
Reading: 130 A
